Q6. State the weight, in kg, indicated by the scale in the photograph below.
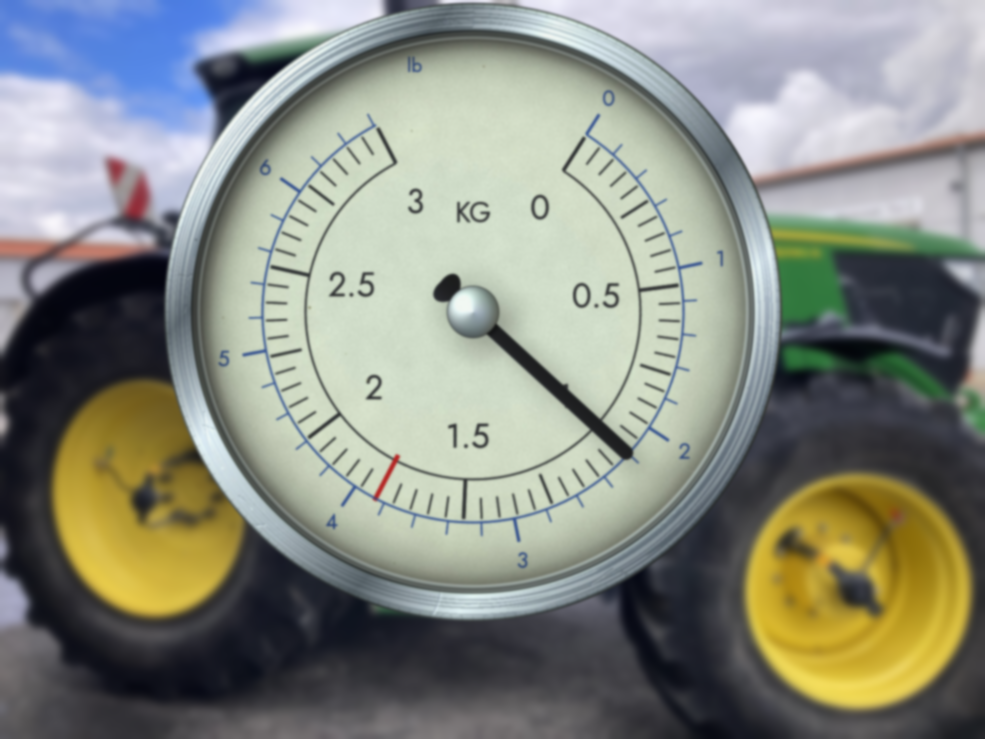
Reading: 1 kg
